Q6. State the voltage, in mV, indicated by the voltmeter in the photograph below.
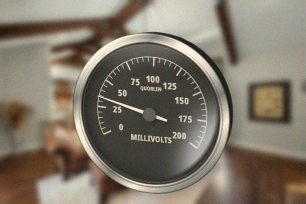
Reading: 35 mV
